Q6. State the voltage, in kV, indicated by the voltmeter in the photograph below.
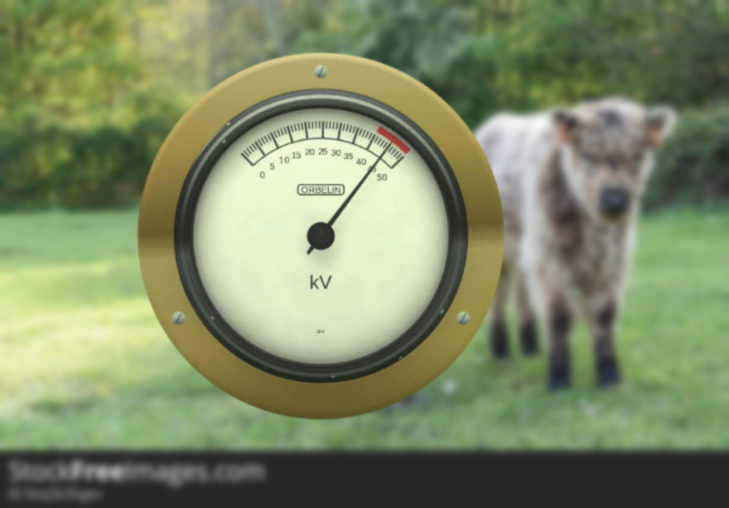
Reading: 45 kV
